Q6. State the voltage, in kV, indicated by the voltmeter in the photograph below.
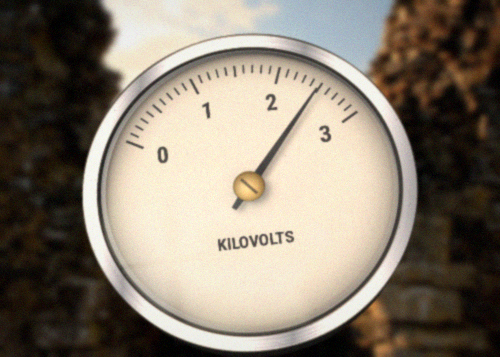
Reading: 2.5 kV
